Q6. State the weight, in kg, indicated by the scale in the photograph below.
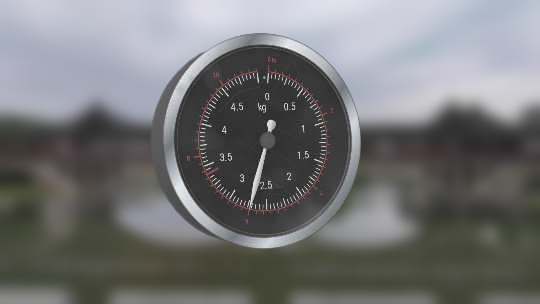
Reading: 2.75 kg
